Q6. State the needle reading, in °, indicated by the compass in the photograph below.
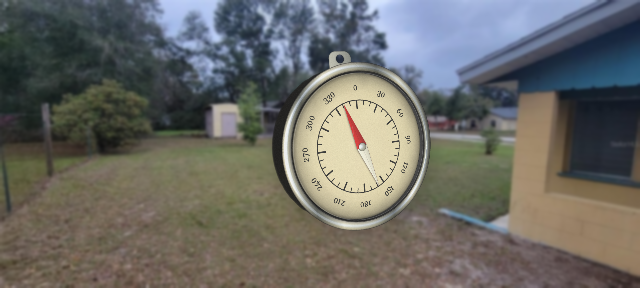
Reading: 340 °
